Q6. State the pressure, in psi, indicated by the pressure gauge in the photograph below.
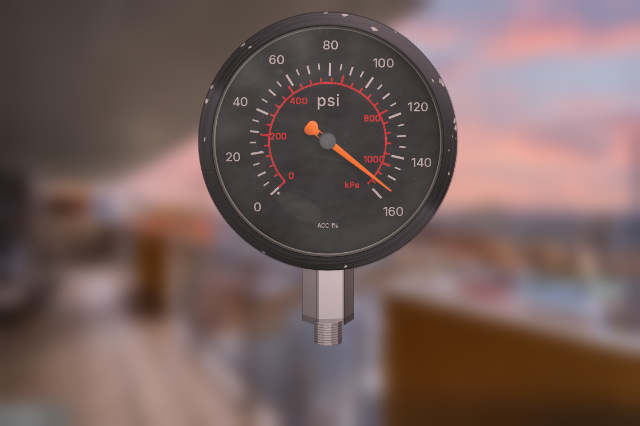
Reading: 155 psi
